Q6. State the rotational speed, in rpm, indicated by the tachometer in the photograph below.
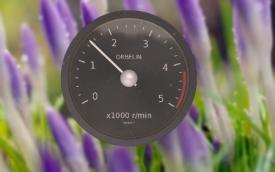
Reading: 1500 rpm
